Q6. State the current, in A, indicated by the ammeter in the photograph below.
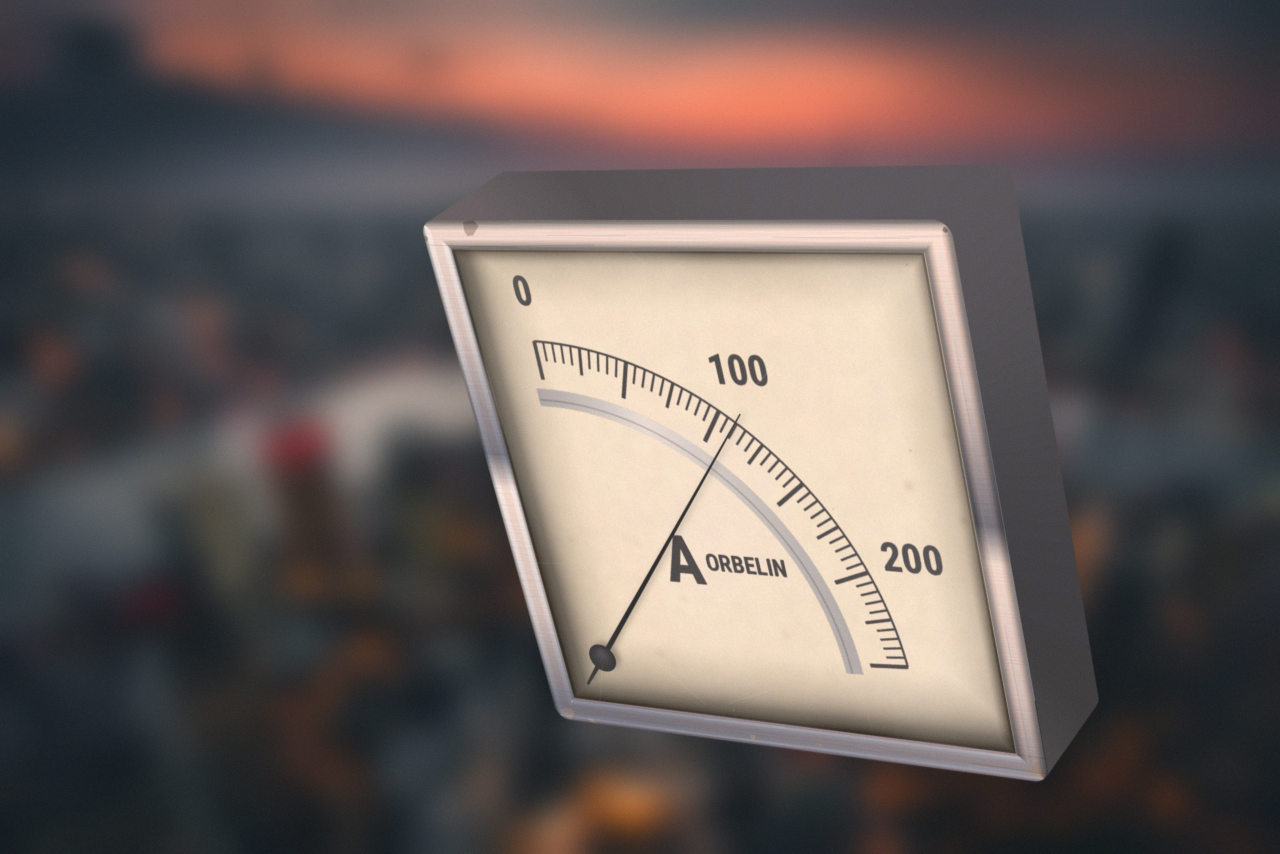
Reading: 110 A
